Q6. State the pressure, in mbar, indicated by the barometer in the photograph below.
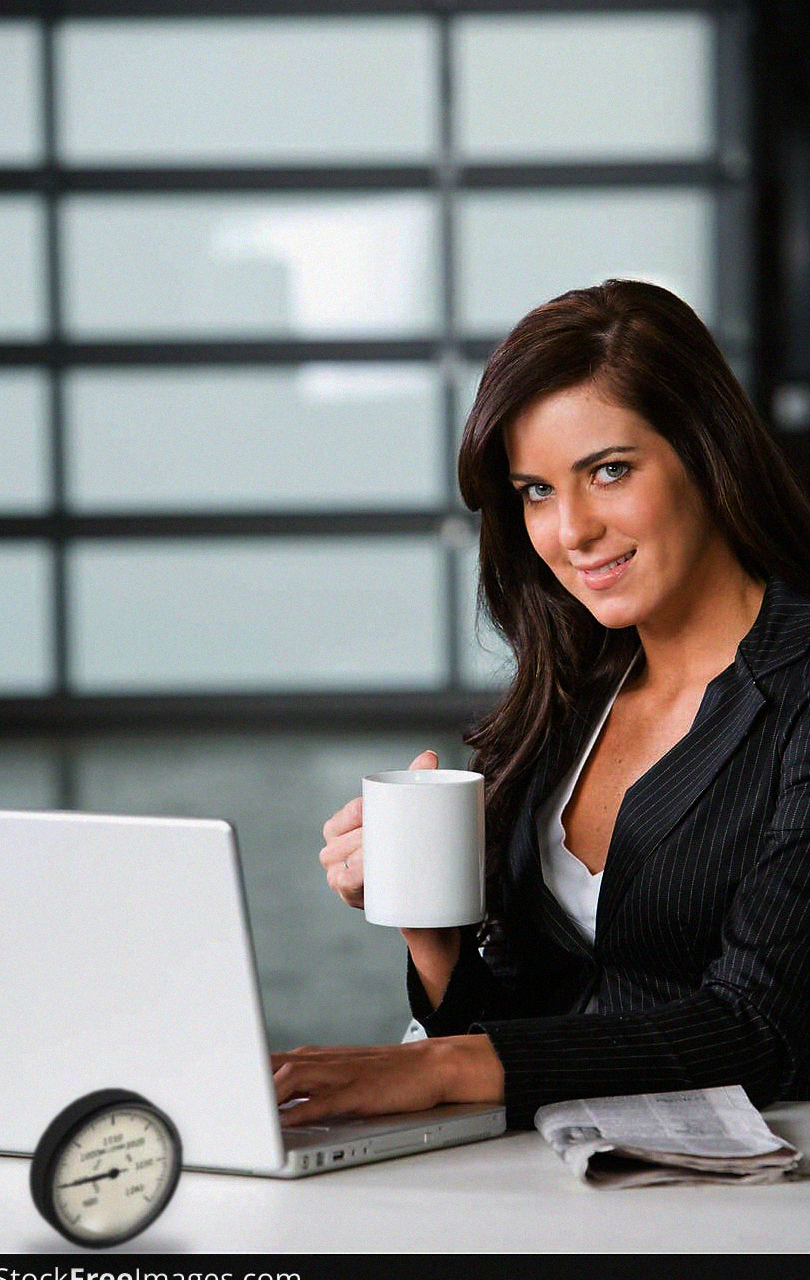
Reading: 990 mbar
